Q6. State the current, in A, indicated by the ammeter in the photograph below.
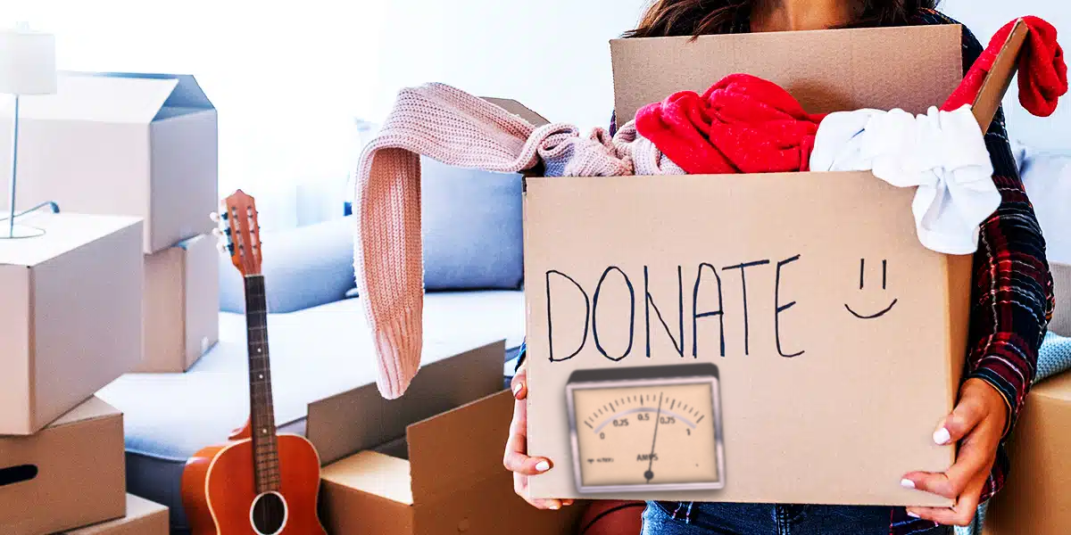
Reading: 0.65 A
